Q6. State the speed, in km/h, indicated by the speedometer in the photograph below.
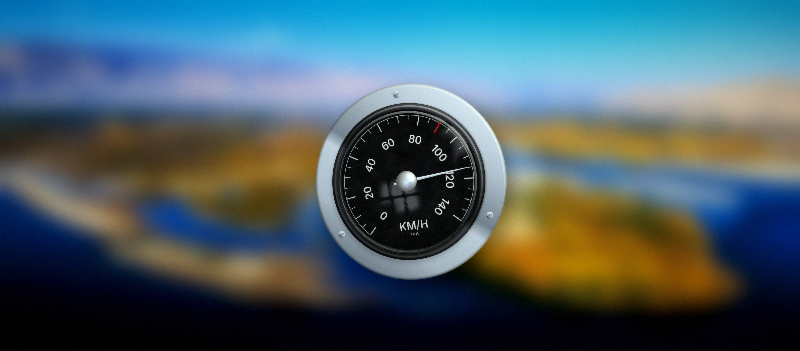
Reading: 115 km/h
